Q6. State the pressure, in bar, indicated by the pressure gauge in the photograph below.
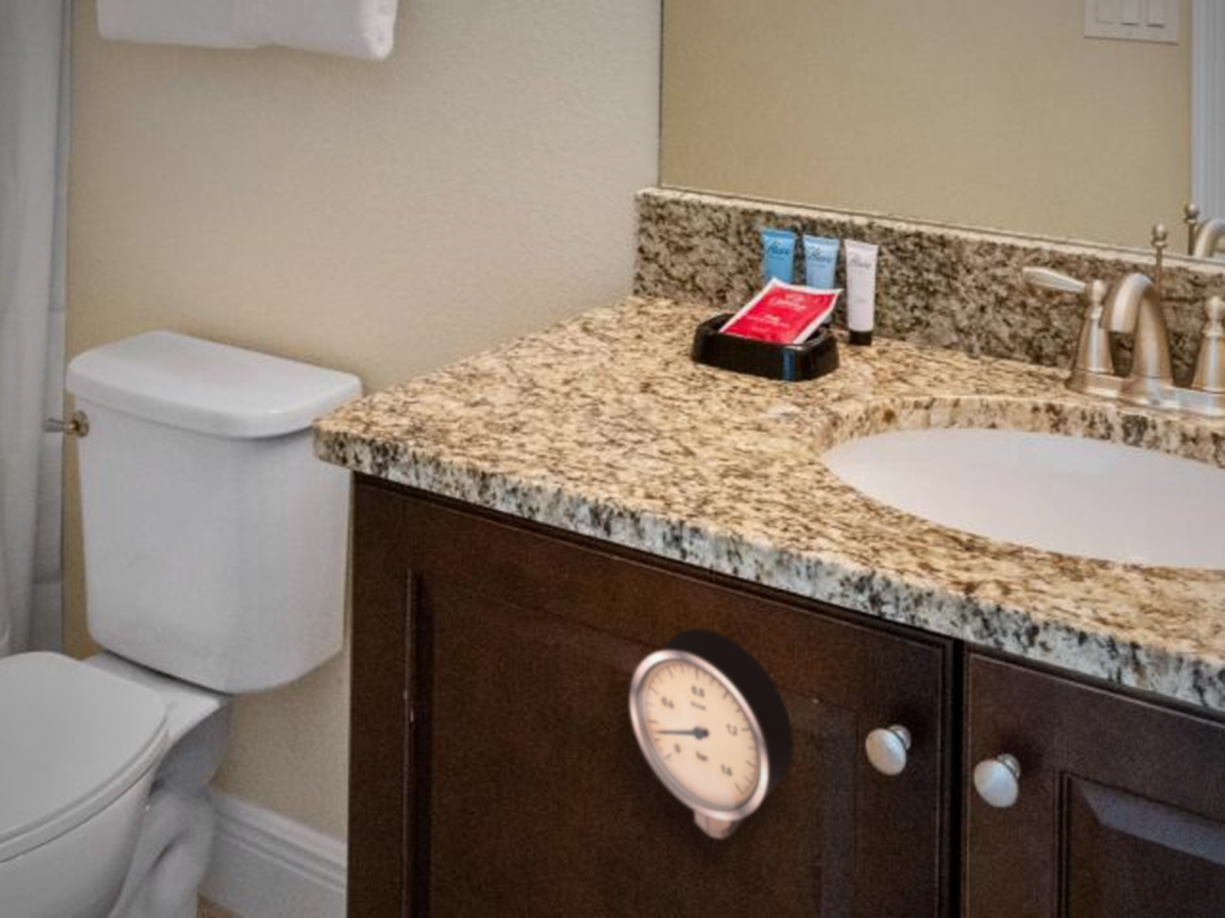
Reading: 0.15 bar
